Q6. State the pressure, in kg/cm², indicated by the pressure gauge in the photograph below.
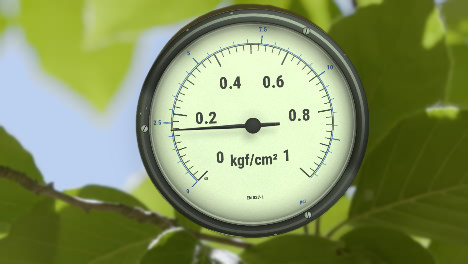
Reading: 0.16 kg/cm²
